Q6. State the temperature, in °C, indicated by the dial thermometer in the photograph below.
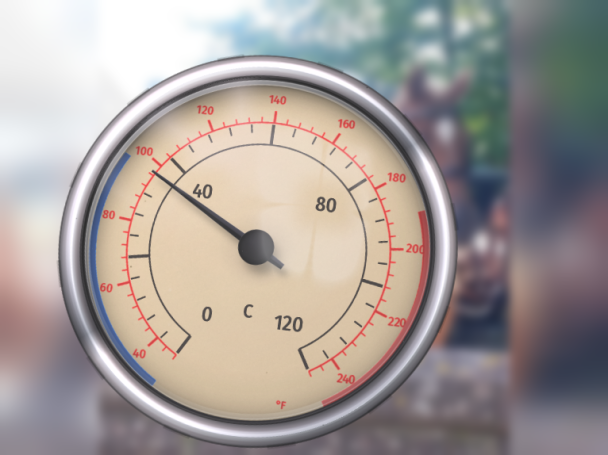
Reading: 36 °C
